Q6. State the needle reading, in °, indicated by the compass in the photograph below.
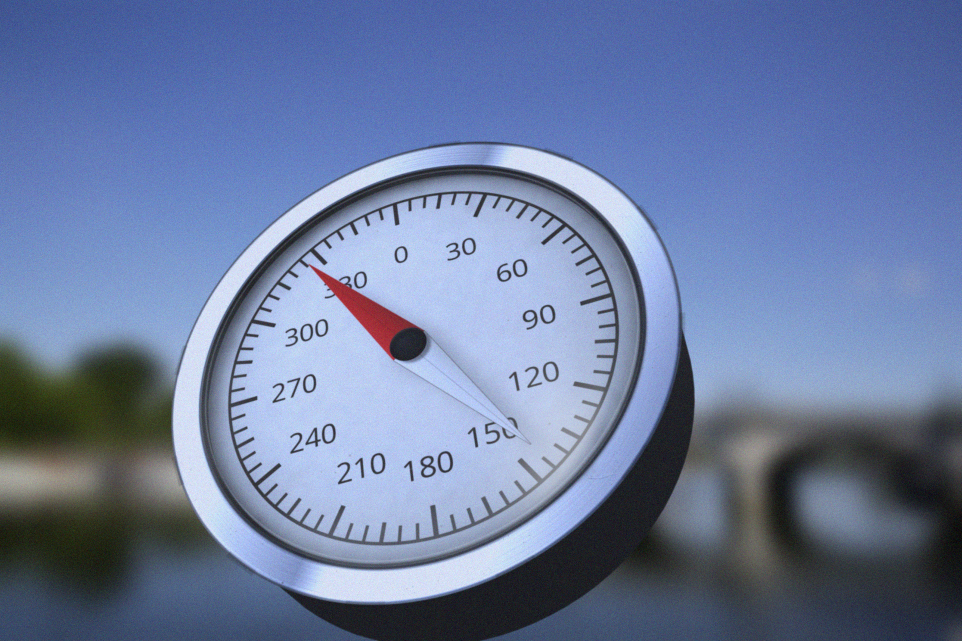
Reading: 325 °
